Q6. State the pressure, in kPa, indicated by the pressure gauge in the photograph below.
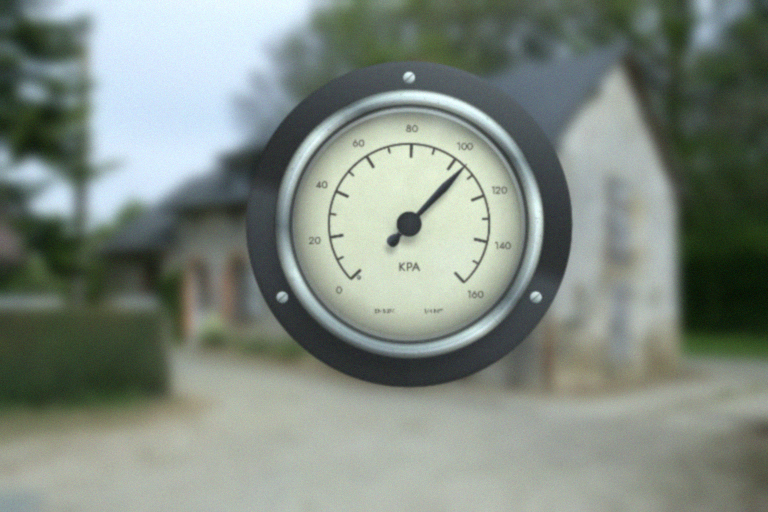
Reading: 105 kPa
